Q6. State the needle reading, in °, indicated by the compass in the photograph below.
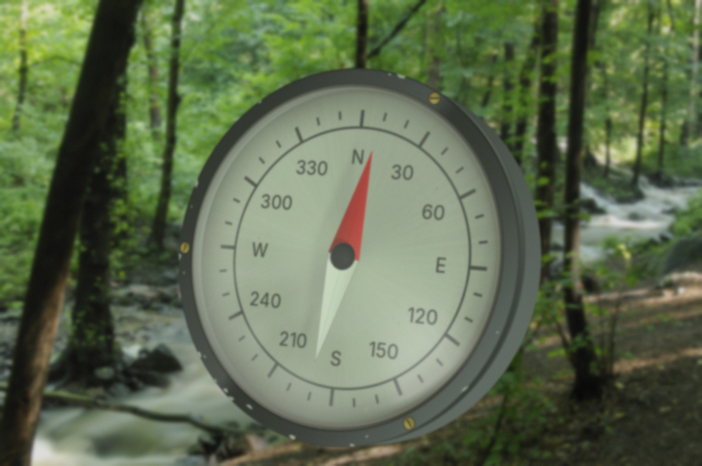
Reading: 10 °
